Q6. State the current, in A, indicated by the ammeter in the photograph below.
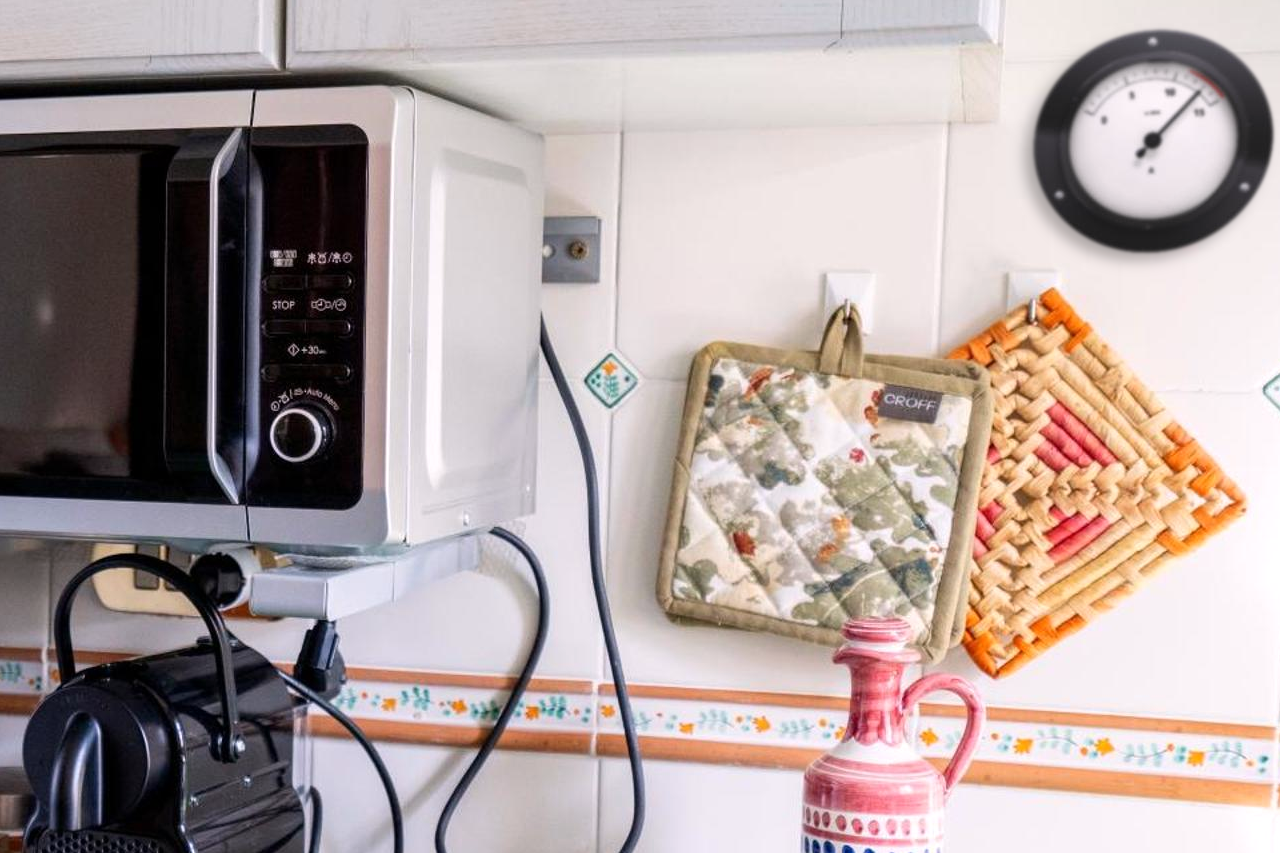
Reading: 13 A
